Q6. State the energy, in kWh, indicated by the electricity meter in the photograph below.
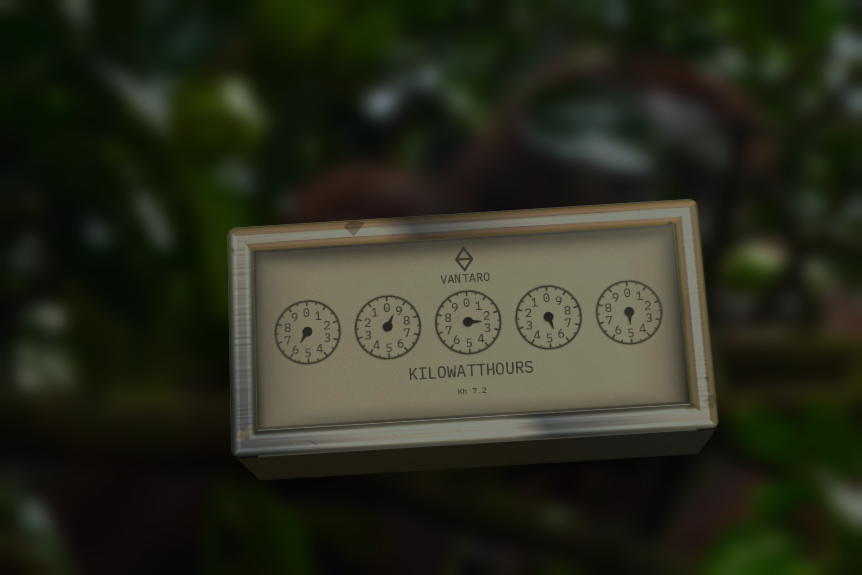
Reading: 59255 kWh
